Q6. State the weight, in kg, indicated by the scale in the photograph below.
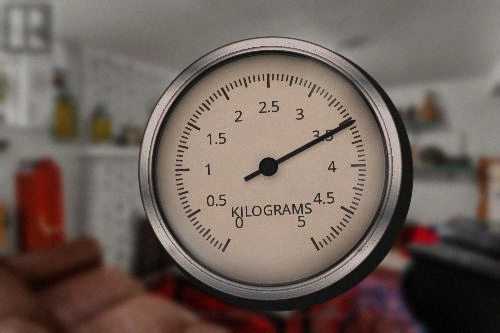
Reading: 3.55 kg
